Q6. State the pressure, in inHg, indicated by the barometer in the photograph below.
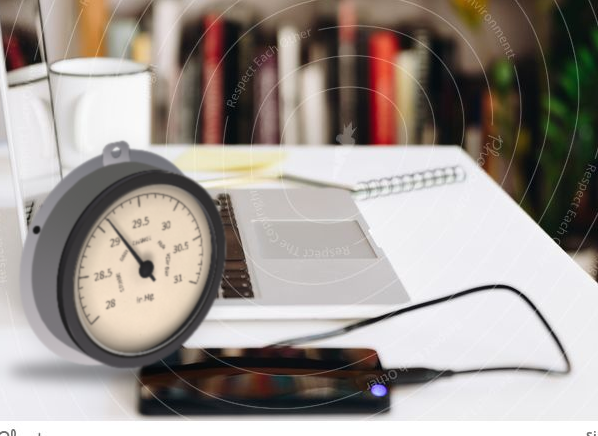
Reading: 29.1 inHg
